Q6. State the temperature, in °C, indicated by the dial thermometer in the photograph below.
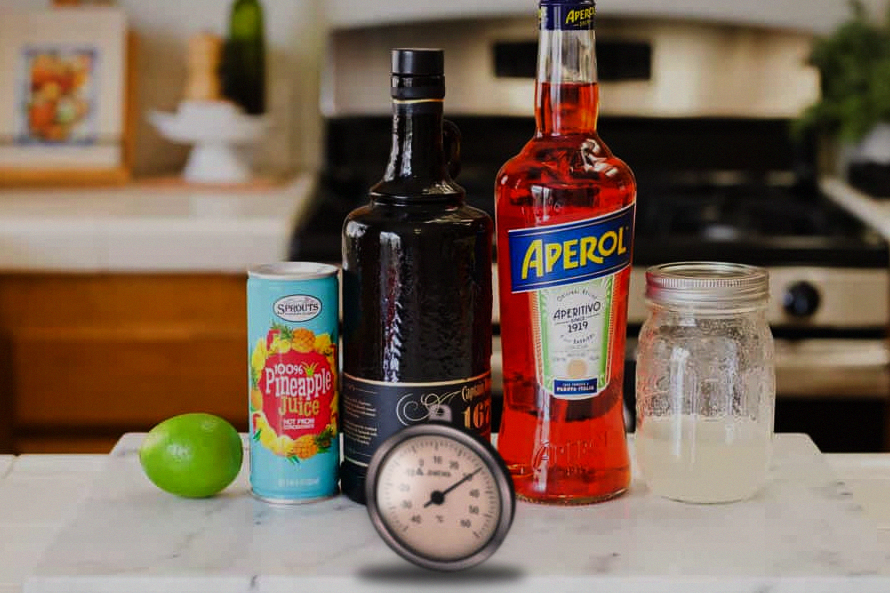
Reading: 30 °C
